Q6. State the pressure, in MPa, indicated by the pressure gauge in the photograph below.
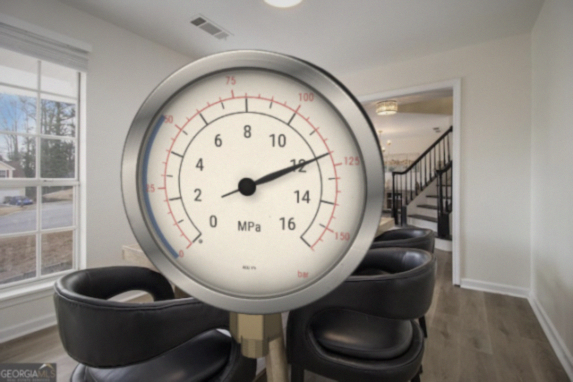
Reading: 12 MPa
